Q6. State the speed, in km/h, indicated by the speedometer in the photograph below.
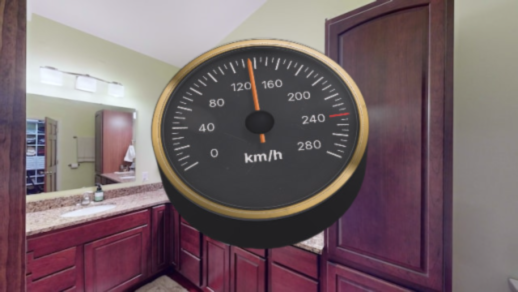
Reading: 135 km/h
